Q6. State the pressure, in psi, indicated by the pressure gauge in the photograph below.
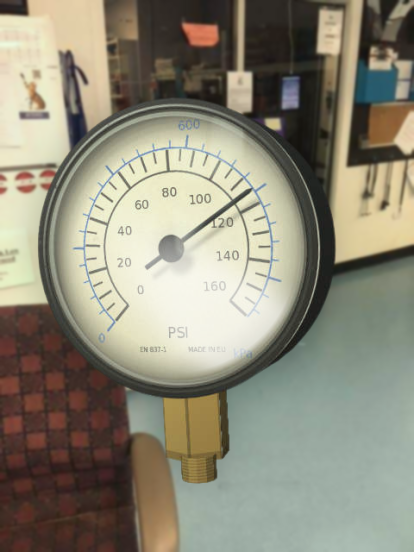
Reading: 115 psi
